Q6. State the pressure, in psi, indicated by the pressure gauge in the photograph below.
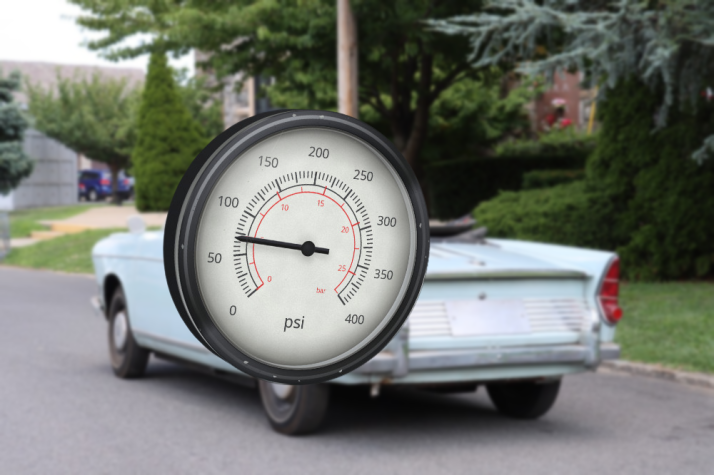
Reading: 70 psi
